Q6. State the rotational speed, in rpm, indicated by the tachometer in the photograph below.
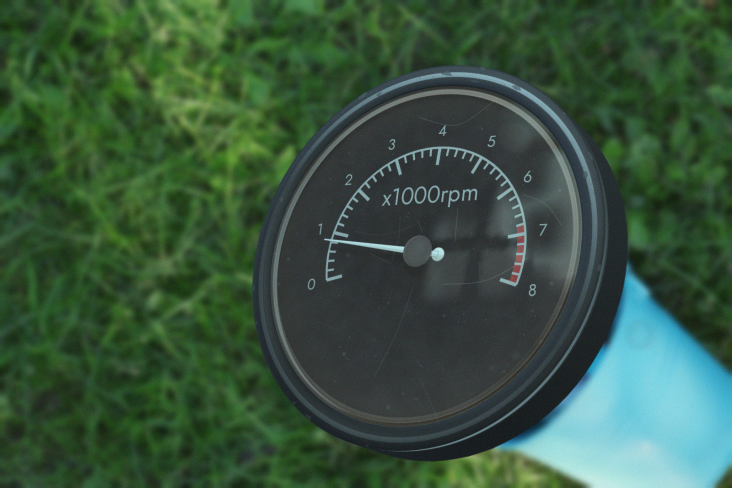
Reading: 800 rpm
